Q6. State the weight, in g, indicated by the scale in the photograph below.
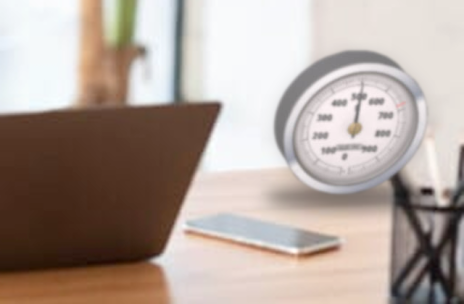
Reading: 500 g
